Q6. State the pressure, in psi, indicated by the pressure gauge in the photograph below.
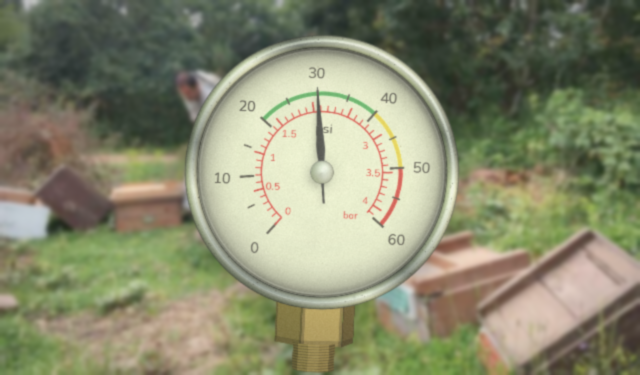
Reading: 30 psi
